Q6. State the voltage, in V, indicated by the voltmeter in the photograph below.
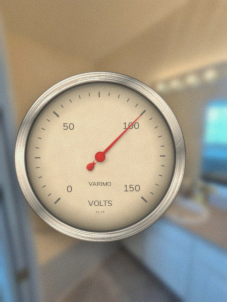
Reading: 100 V
